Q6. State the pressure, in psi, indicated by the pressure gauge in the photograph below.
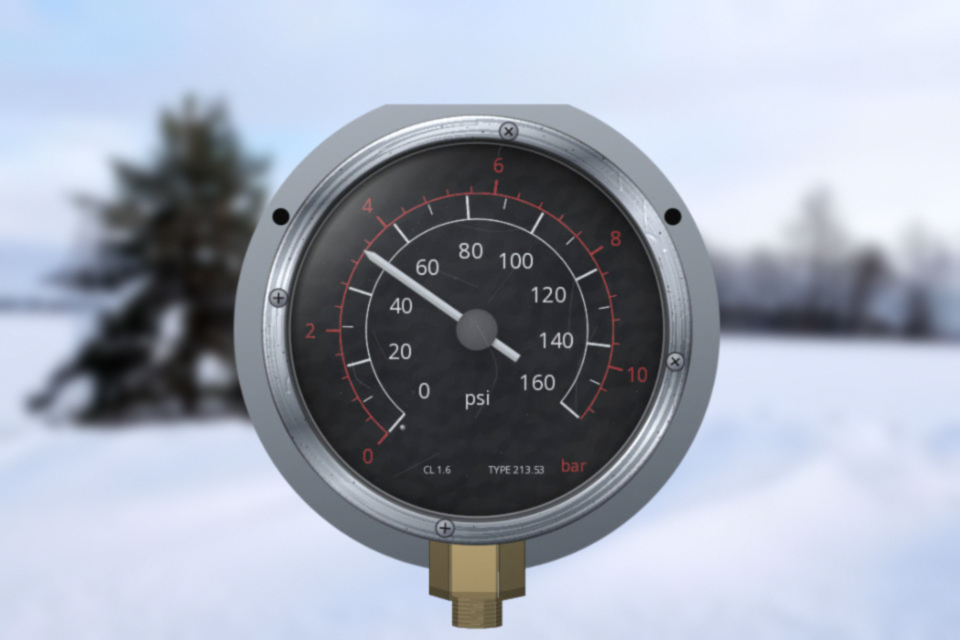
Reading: 50 psi
